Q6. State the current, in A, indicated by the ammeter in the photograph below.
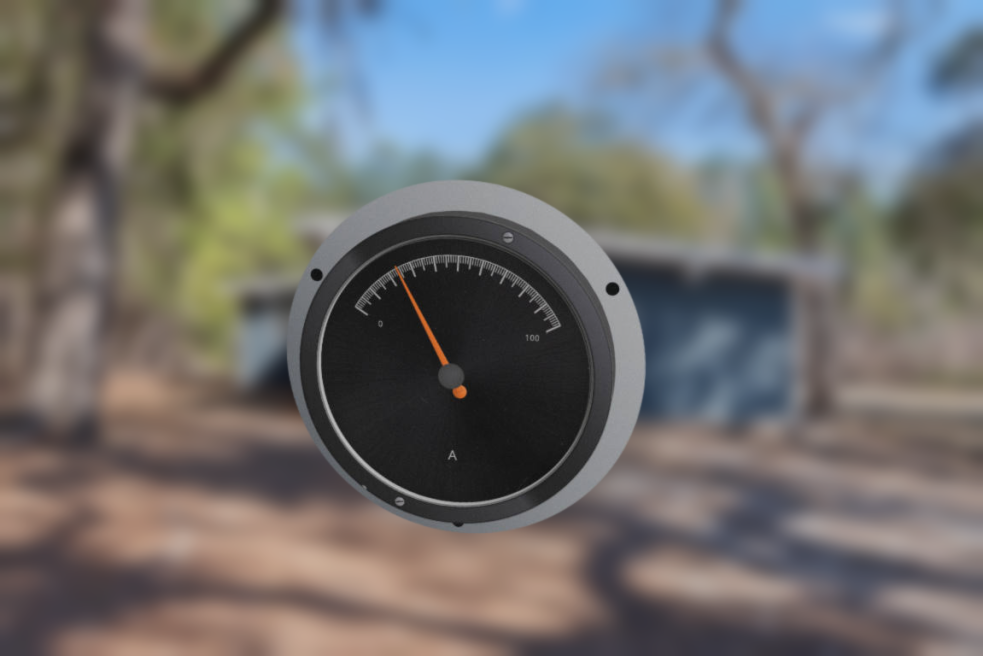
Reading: 25 A
